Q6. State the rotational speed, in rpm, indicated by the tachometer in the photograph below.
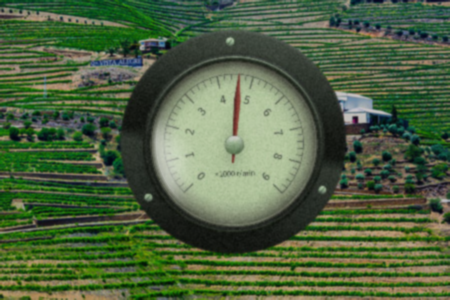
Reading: 4600 rpm
